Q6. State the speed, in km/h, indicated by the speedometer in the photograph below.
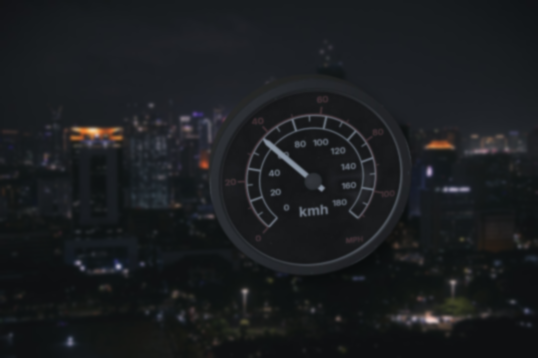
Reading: 60 km/h
